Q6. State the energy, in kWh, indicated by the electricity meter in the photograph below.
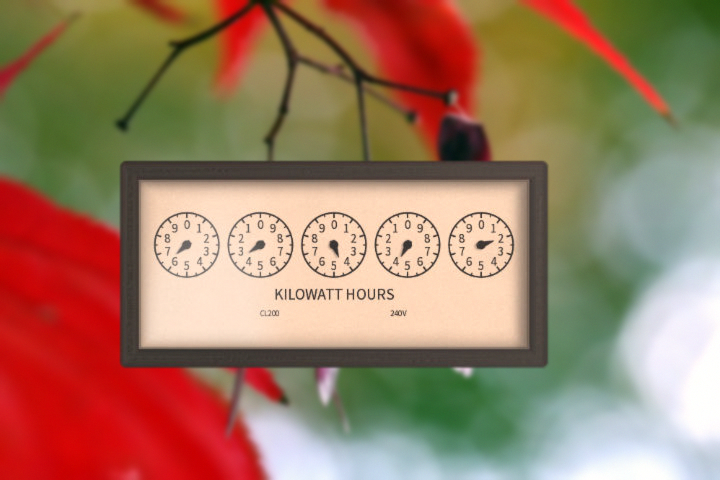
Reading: 63442 kWh
